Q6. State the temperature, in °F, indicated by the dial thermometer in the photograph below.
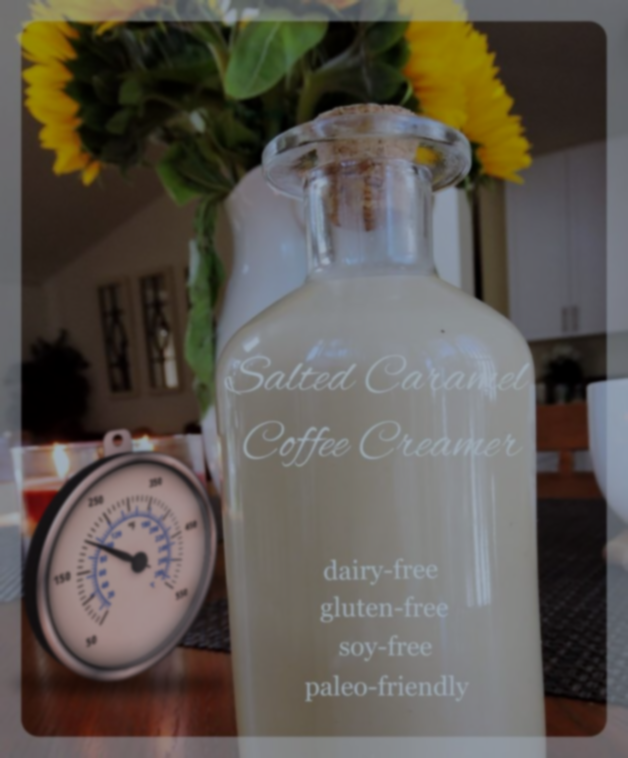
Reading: 200 °F
